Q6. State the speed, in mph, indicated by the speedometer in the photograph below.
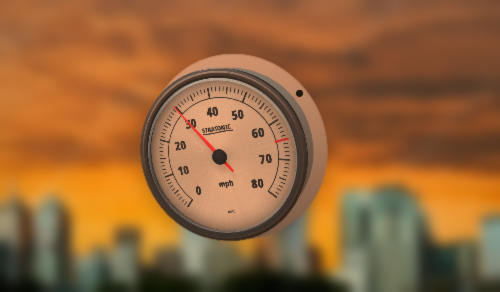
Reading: 30 mph
